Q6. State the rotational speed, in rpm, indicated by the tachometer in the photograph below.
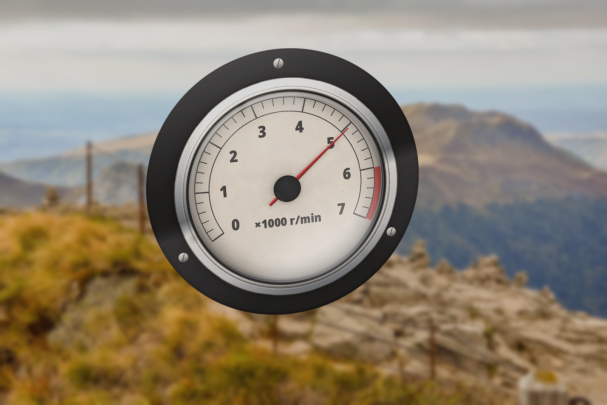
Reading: 5000 rpm
